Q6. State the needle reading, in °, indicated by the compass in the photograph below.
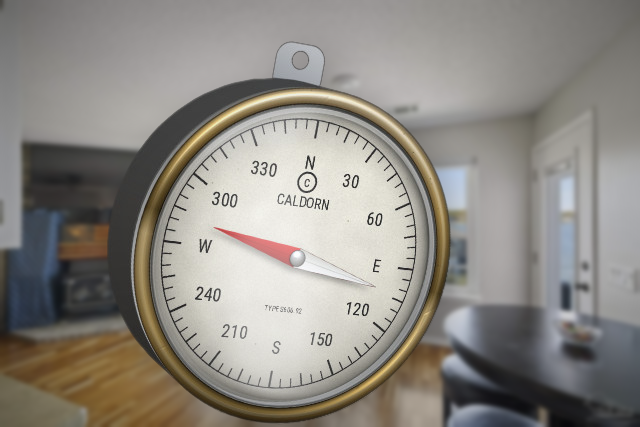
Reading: 282.5 °
